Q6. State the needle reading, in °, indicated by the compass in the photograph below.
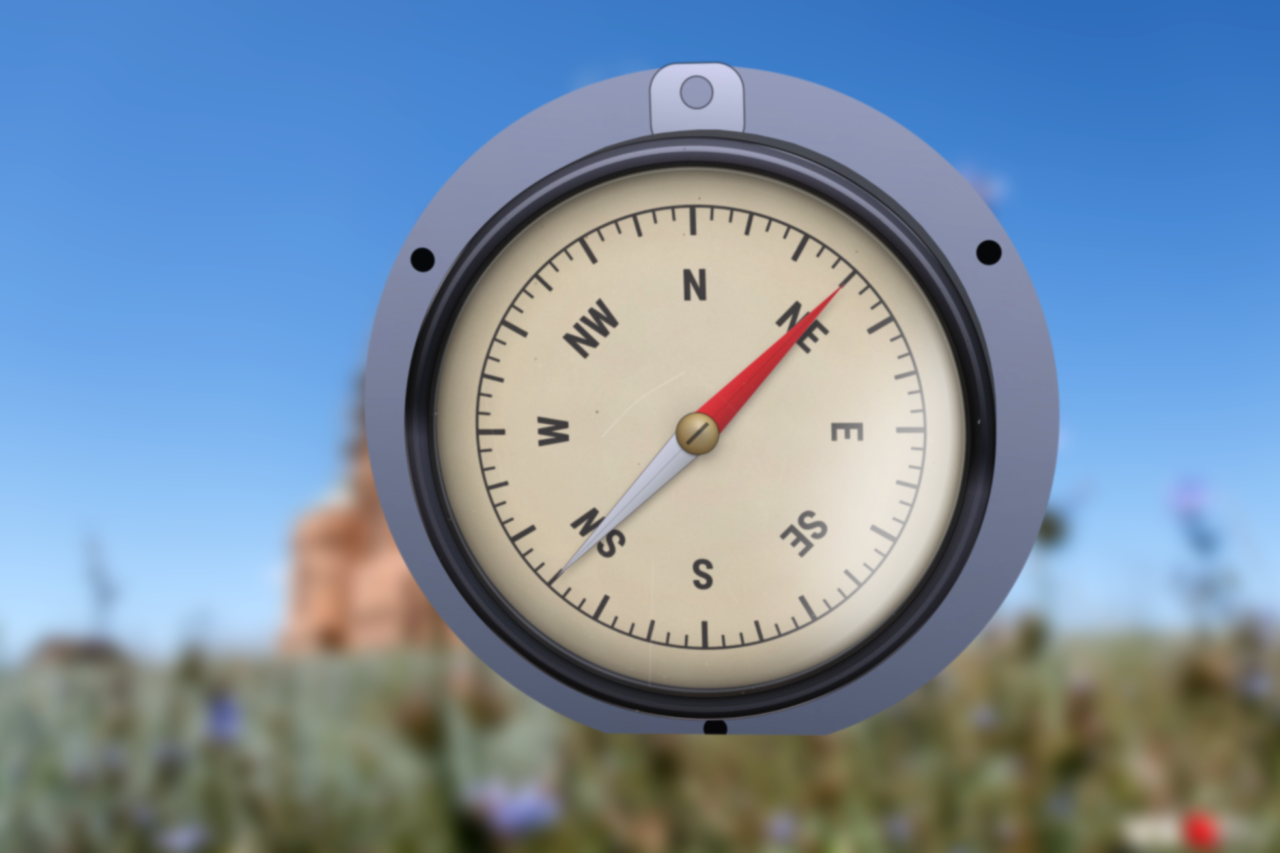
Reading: 45 °
